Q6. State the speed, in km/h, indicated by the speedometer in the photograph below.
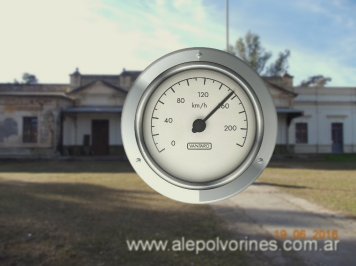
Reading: 155 km/h
